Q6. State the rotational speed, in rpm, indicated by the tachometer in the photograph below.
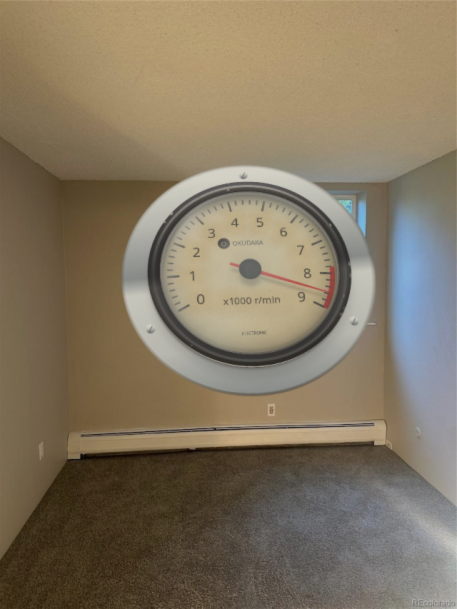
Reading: 8600 rpm
